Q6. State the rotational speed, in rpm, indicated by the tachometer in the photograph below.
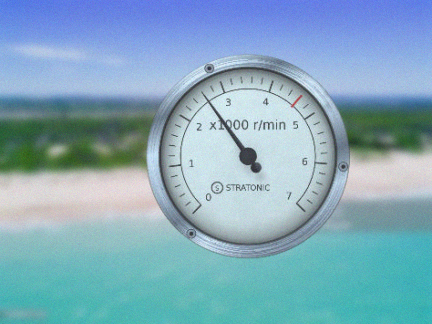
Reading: 2600 rpm
